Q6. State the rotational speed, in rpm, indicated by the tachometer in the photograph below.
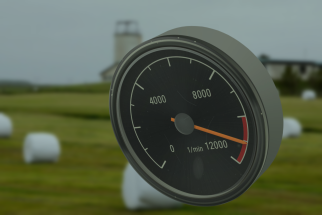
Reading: 11000 rpm
